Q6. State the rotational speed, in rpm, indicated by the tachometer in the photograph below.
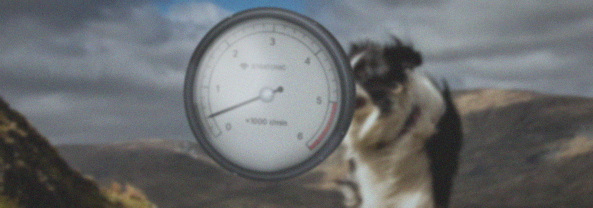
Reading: 400 rpm
